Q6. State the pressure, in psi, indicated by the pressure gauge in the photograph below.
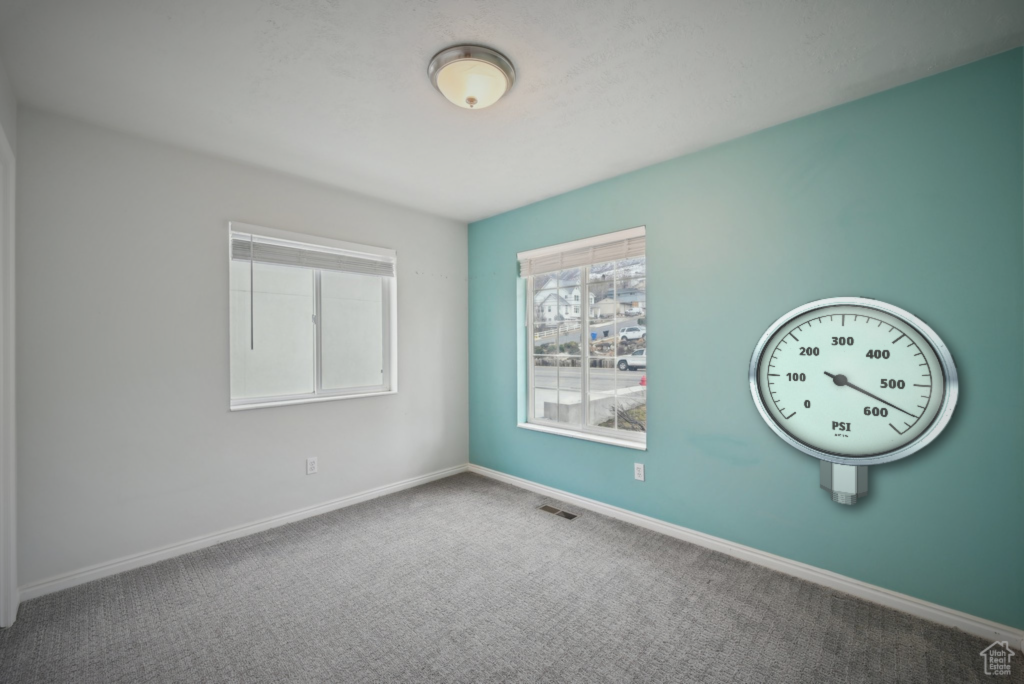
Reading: 560 psi
